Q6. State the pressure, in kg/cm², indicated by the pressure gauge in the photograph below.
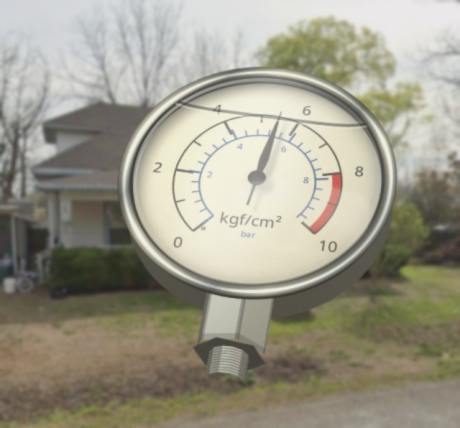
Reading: 5.5 kg/cm²
